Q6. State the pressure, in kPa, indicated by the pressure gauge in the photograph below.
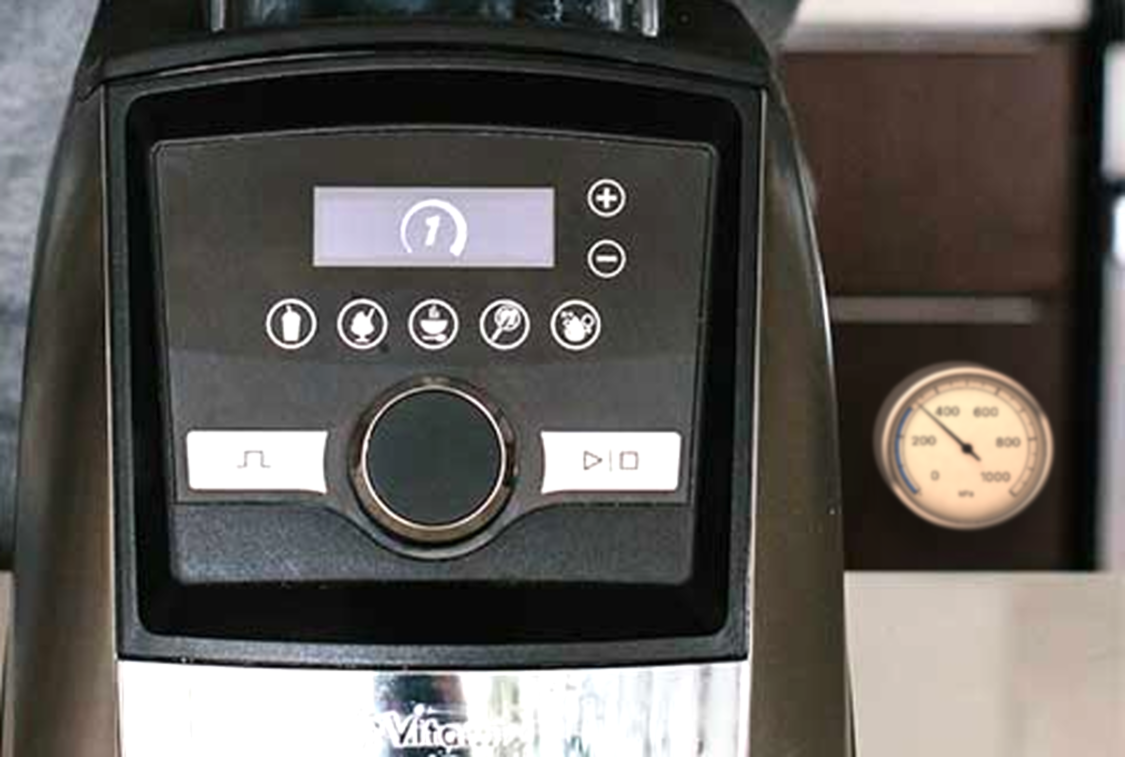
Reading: 325 kPa
